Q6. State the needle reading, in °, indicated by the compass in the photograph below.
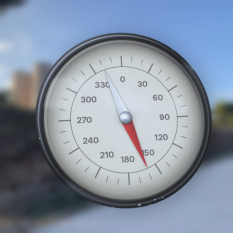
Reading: 160 °
